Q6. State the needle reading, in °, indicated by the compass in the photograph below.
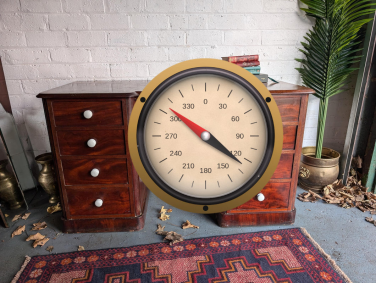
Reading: 307.5 °
